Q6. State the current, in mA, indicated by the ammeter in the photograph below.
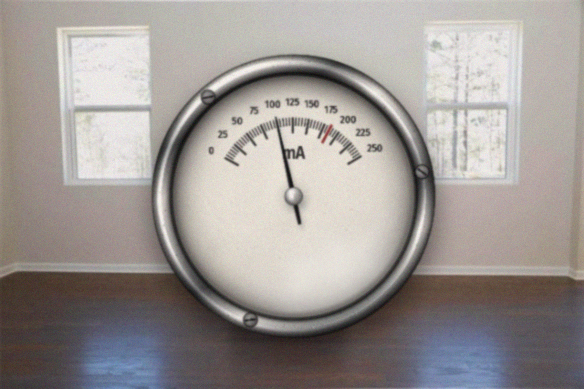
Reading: 100 mA
